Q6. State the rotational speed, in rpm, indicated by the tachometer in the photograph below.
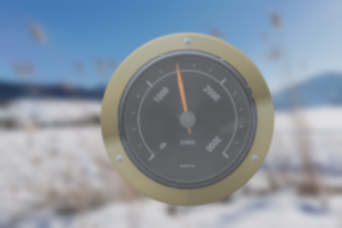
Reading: 1400 rpm
